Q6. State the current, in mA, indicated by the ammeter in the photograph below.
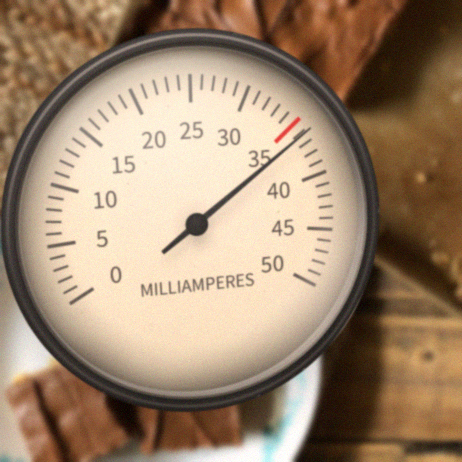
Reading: 36 mA
